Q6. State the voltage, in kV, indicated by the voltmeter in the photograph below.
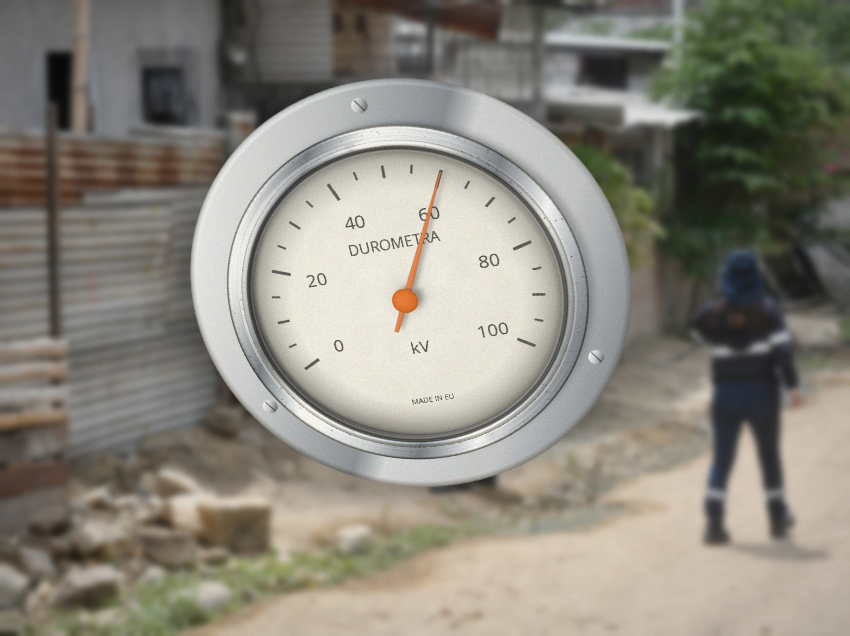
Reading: 60 kV
